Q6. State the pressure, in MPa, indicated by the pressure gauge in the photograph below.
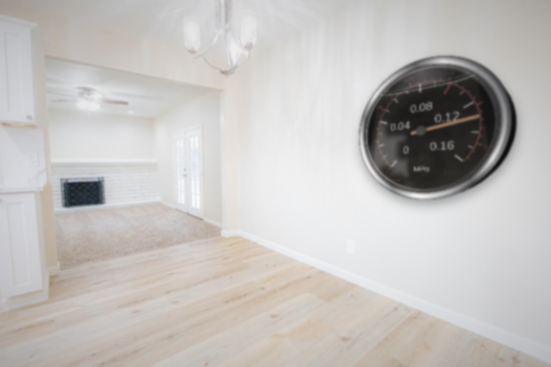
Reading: 0.13 MPa
